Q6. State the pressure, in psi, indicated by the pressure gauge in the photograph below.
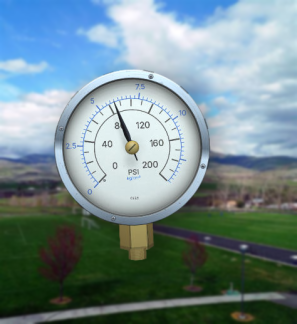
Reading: 85 psi
